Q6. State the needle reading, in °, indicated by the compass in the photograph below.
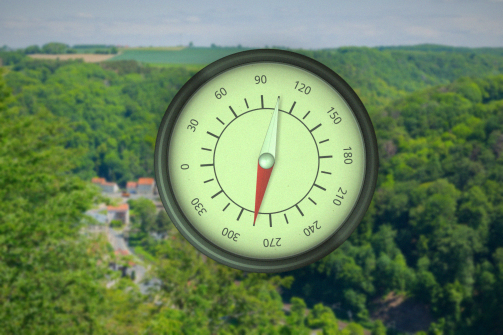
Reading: 285 °
